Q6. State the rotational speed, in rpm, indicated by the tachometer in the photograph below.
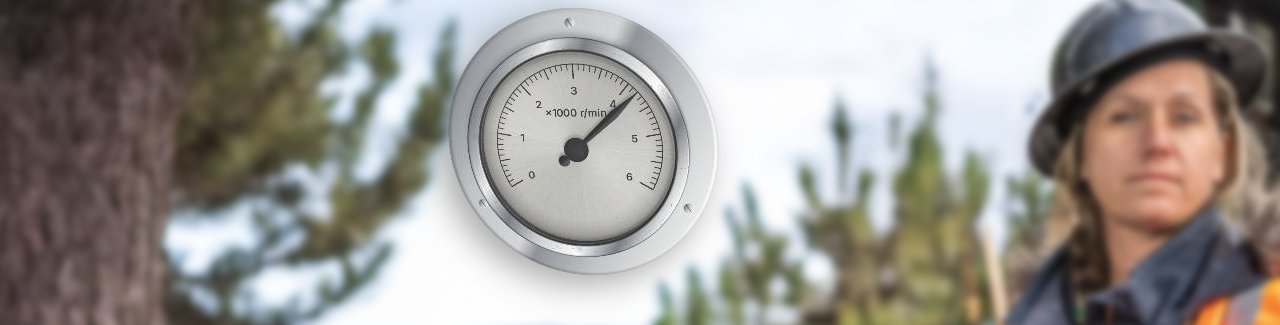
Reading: 4200 rpm
